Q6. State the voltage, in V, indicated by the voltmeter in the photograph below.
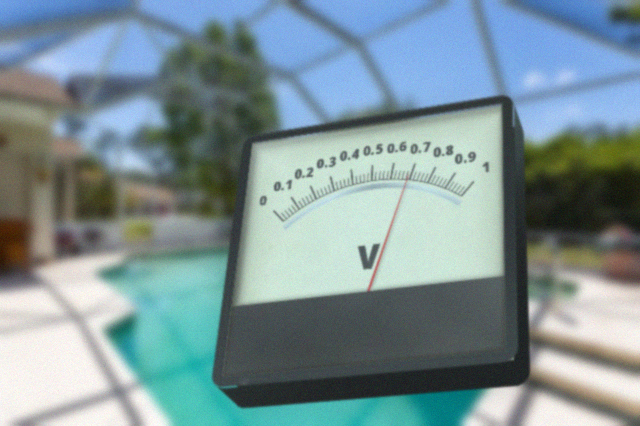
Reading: 0.7 V
